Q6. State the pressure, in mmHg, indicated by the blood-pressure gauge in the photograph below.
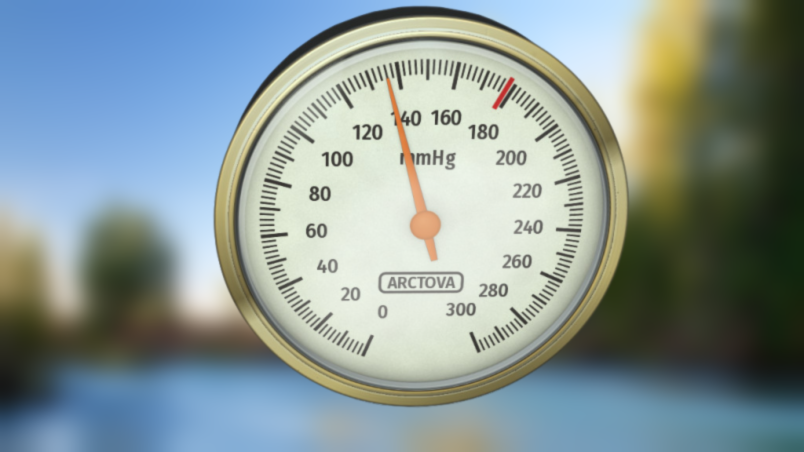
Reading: 136 mmHg
